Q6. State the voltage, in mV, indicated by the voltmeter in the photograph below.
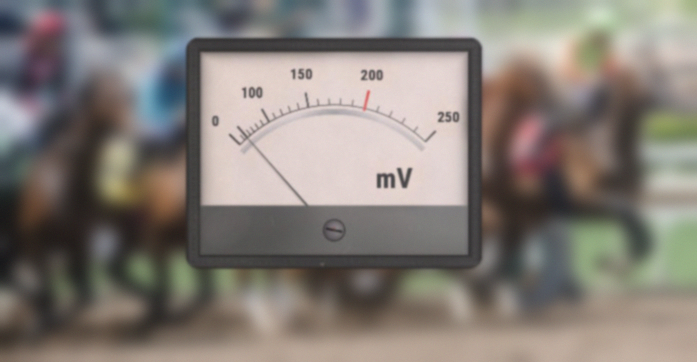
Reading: 50 mV
